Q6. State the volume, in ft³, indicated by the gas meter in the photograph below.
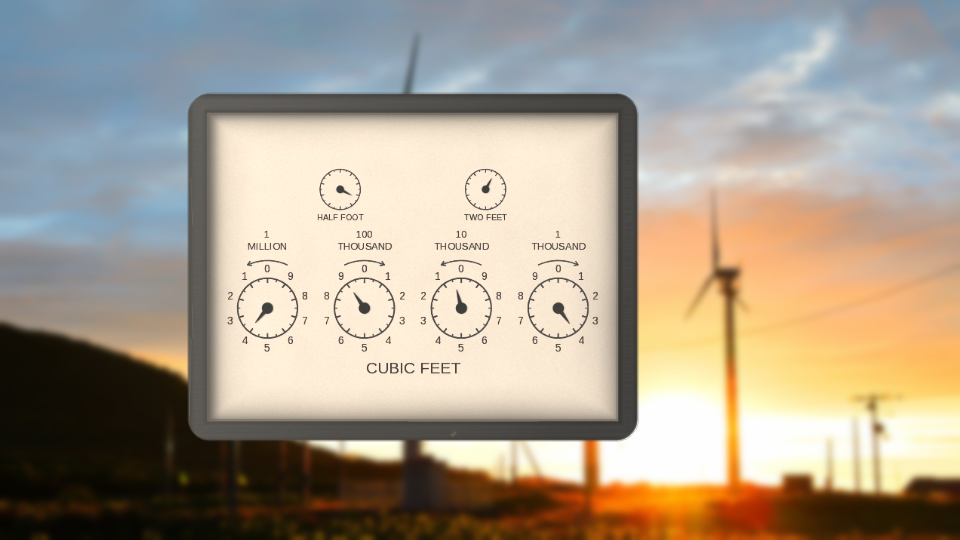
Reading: 390400 ft³
